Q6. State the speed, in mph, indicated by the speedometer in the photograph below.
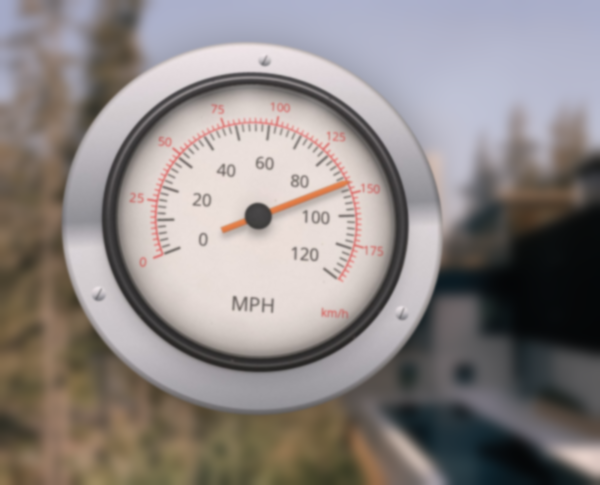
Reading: 90 mph
